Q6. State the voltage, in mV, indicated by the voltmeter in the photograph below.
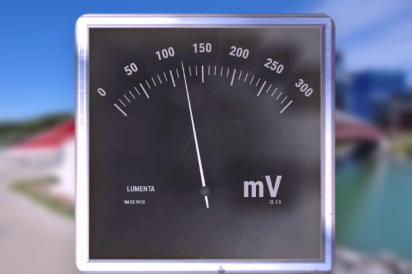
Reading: 120 mV
